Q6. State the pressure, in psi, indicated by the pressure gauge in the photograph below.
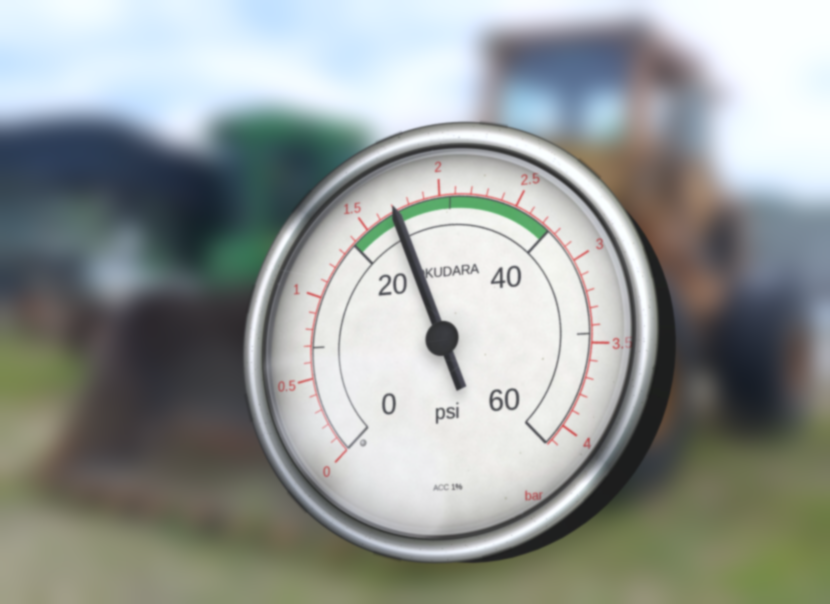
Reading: 25 psi
